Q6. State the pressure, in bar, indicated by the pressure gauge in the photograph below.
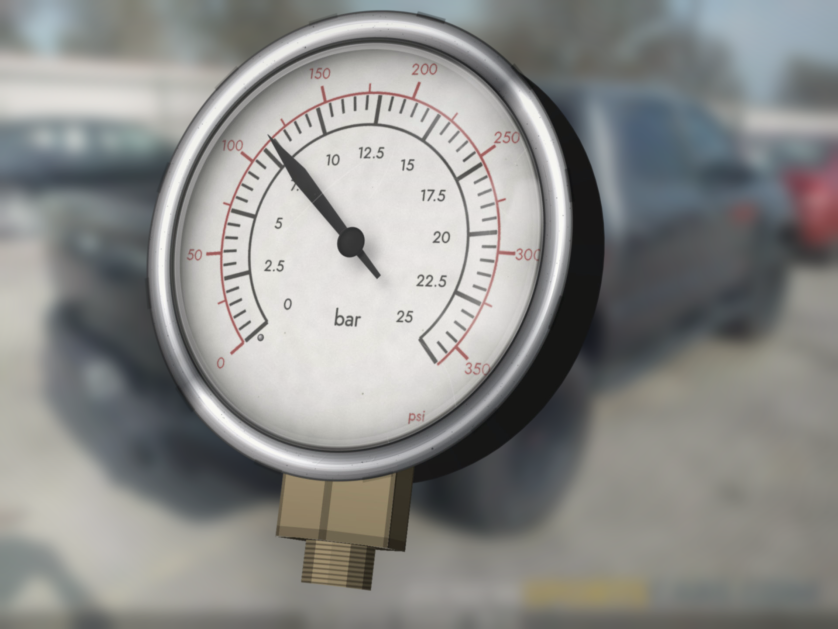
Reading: 8 bar
